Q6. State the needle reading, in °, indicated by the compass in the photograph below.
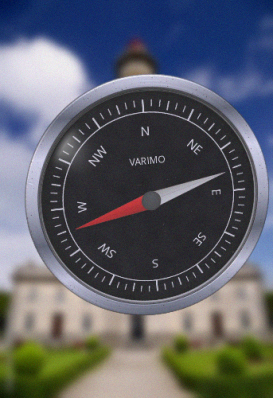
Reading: 255 °
